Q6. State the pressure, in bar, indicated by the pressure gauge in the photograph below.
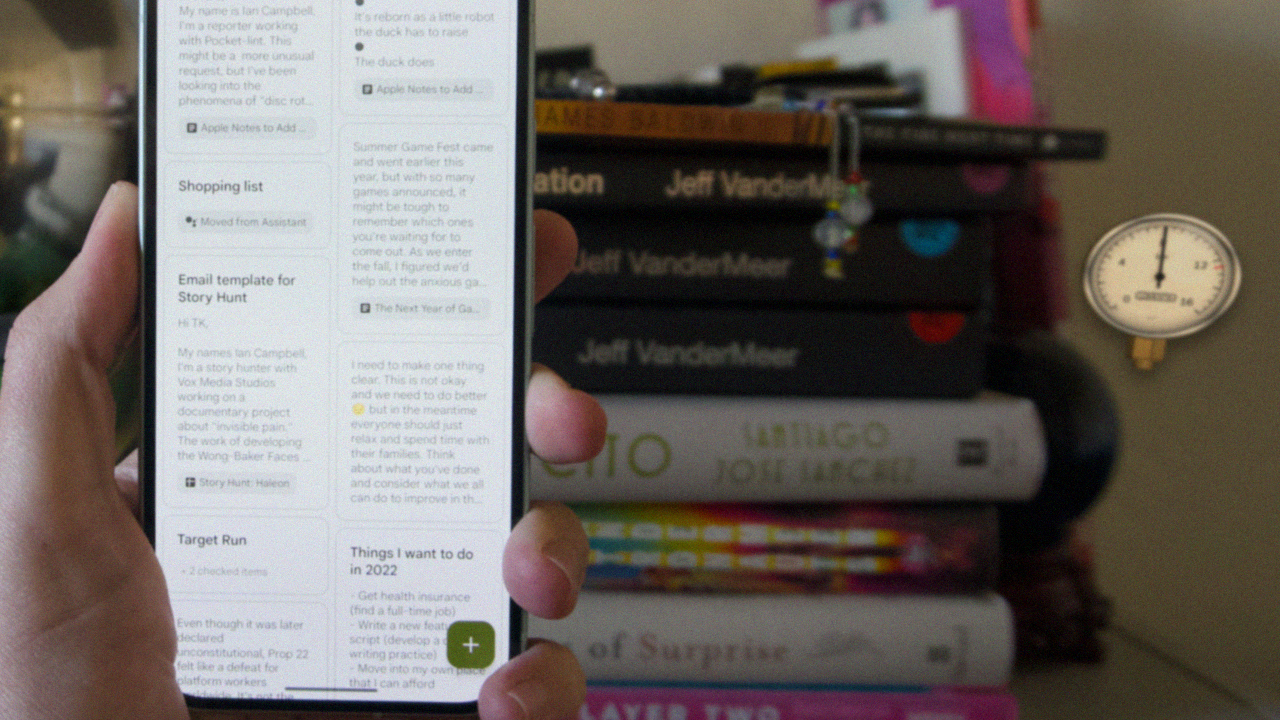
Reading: 8 bar
